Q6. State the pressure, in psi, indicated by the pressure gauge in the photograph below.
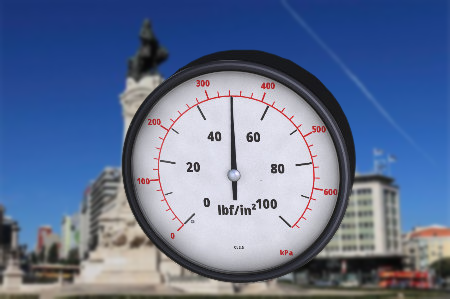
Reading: 50 psi
